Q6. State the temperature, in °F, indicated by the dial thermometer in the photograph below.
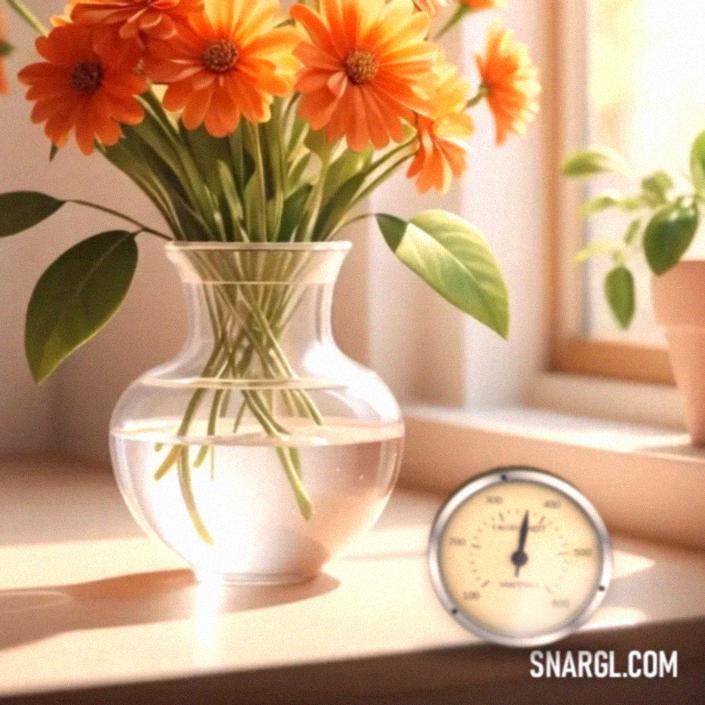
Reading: 360 °F
